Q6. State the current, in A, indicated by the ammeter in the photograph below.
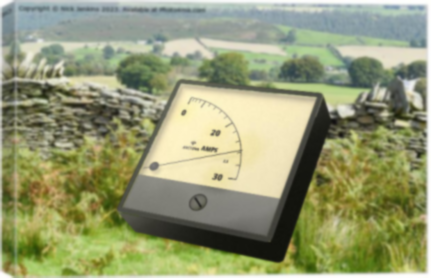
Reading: 26 A
